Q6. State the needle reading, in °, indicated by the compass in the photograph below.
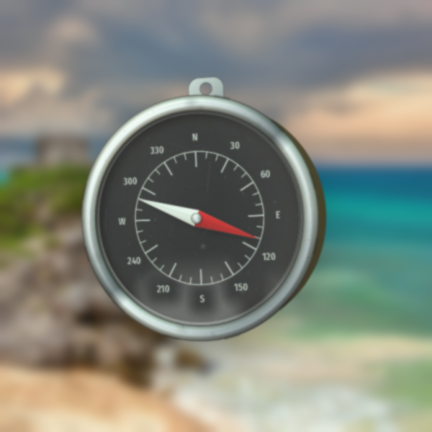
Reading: 110 °
